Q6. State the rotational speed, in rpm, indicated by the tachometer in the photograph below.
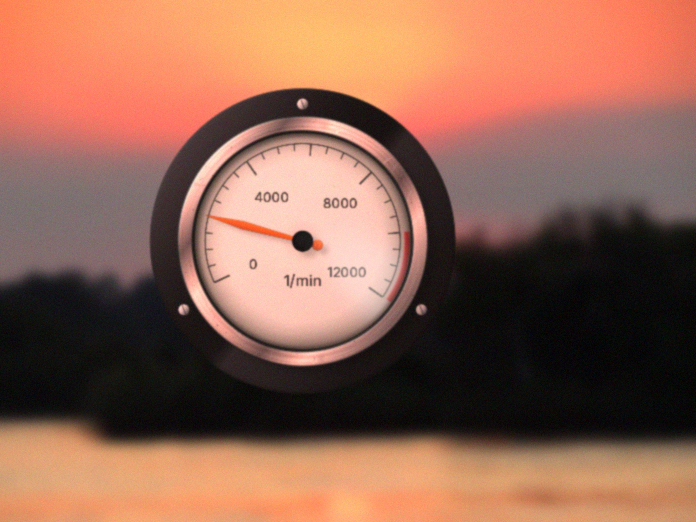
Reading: 2000 rpm
